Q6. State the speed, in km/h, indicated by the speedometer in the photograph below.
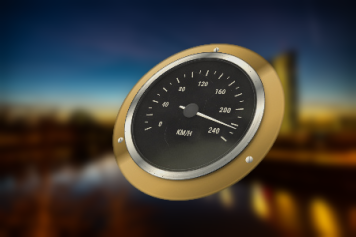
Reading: 225 km/h
